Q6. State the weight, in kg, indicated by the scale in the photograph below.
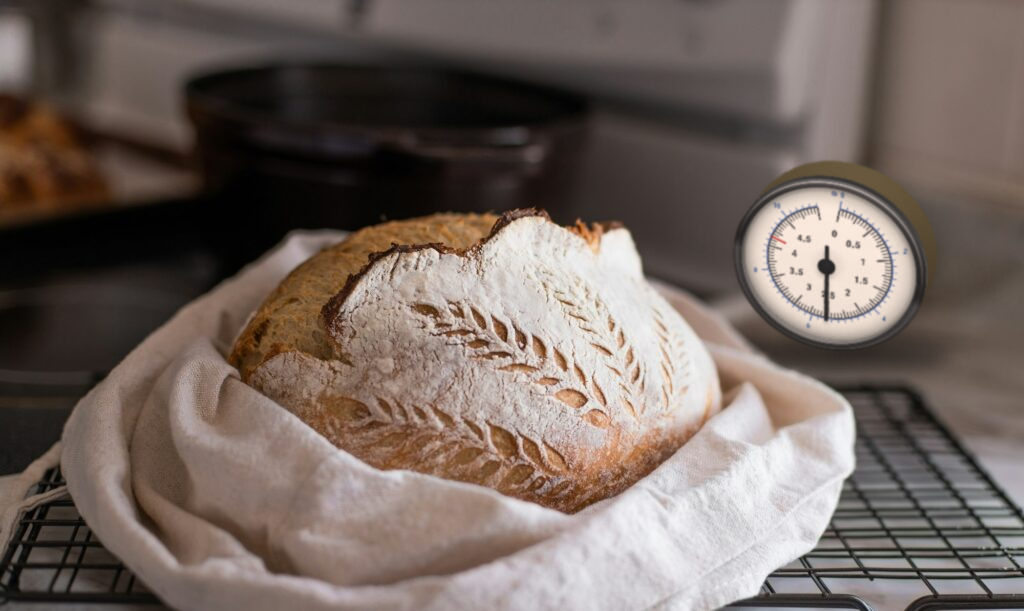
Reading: 2.5 kg
